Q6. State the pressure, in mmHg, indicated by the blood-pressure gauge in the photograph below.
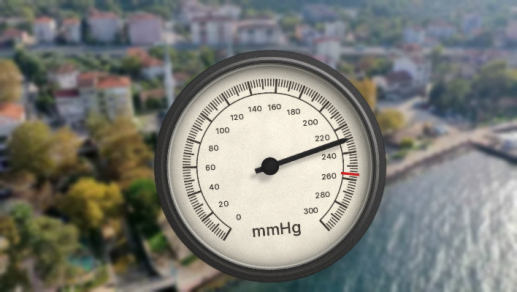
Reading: 230 mmHg
